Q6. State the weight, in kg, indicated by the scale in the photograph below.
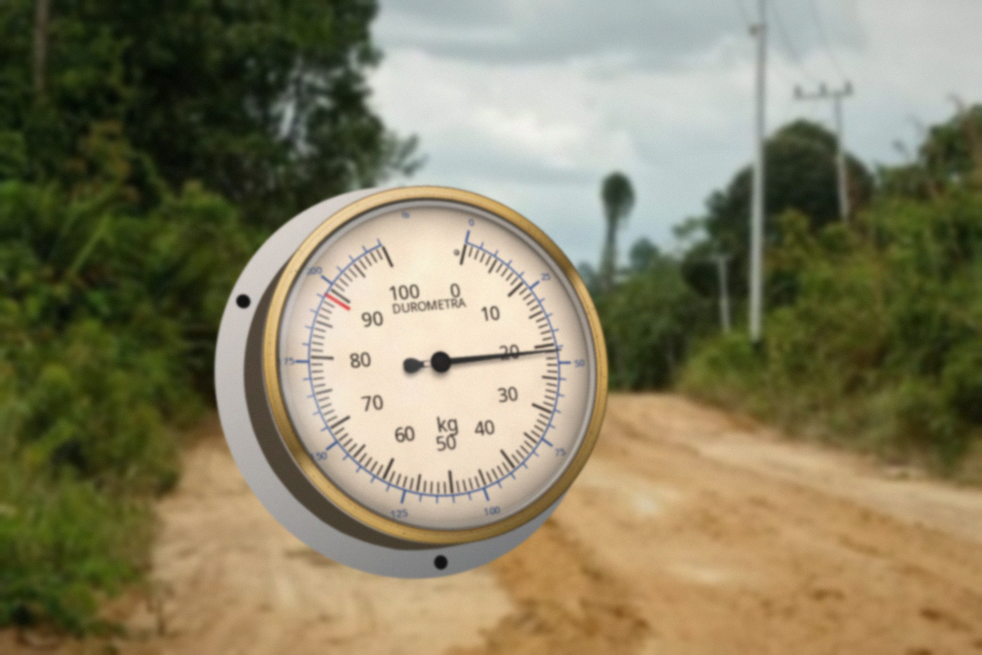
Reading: 21 kg
